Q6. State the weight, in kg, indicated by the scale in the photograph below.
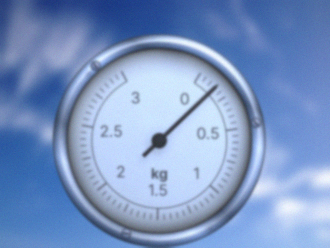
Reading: 0.15 kg
